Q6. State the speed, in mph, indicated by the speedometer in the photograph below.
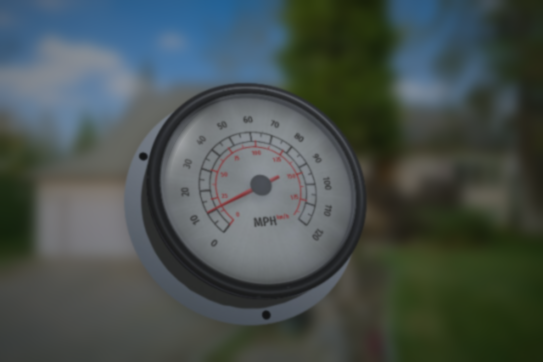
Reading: 10 mph
